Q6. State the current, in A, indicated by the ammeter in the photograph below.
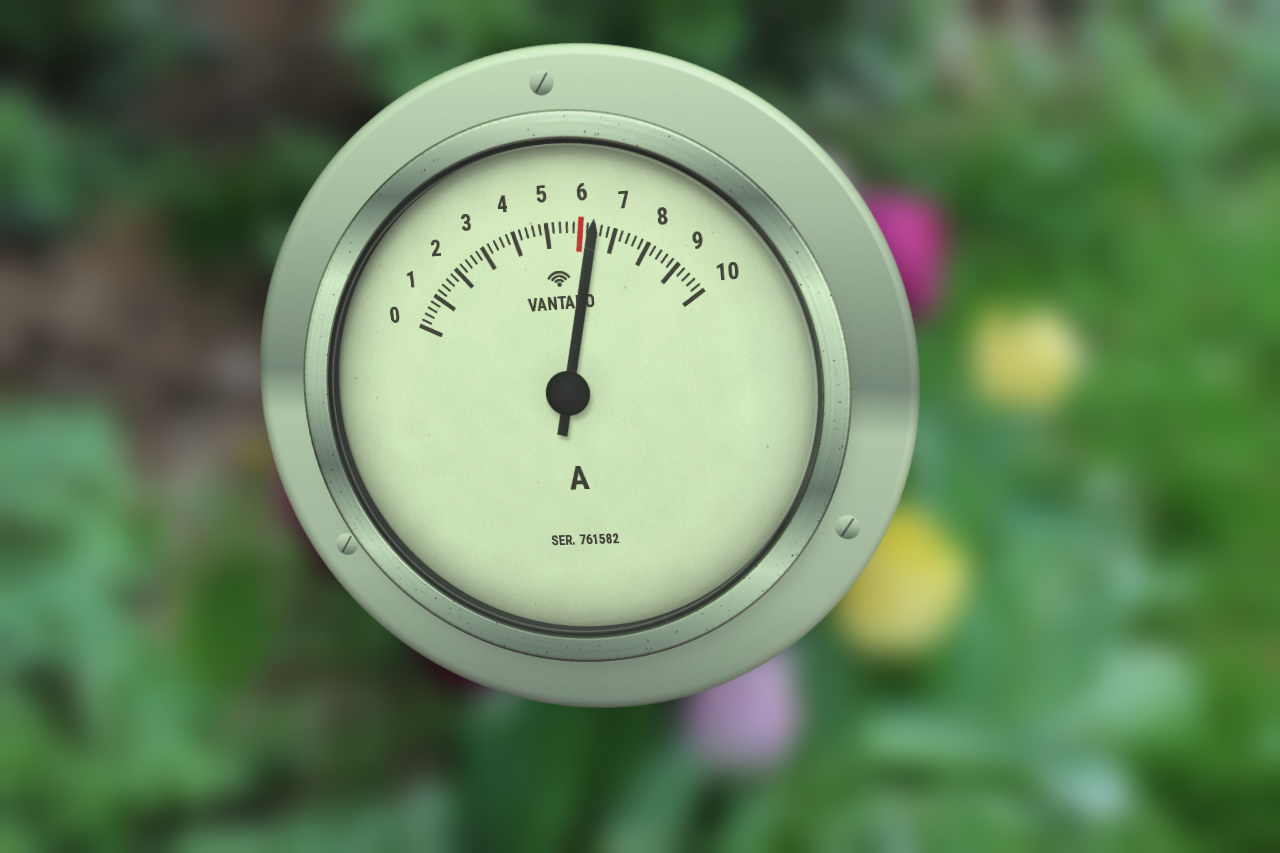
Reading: 6.4 A
